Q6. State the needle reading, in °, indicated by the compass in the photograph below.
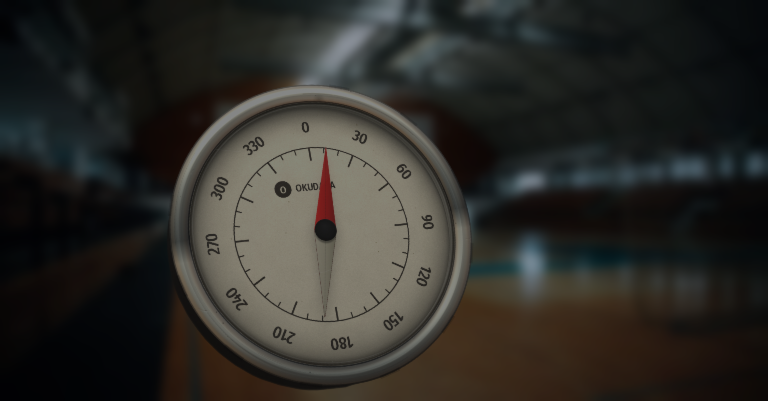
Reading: 10 °
